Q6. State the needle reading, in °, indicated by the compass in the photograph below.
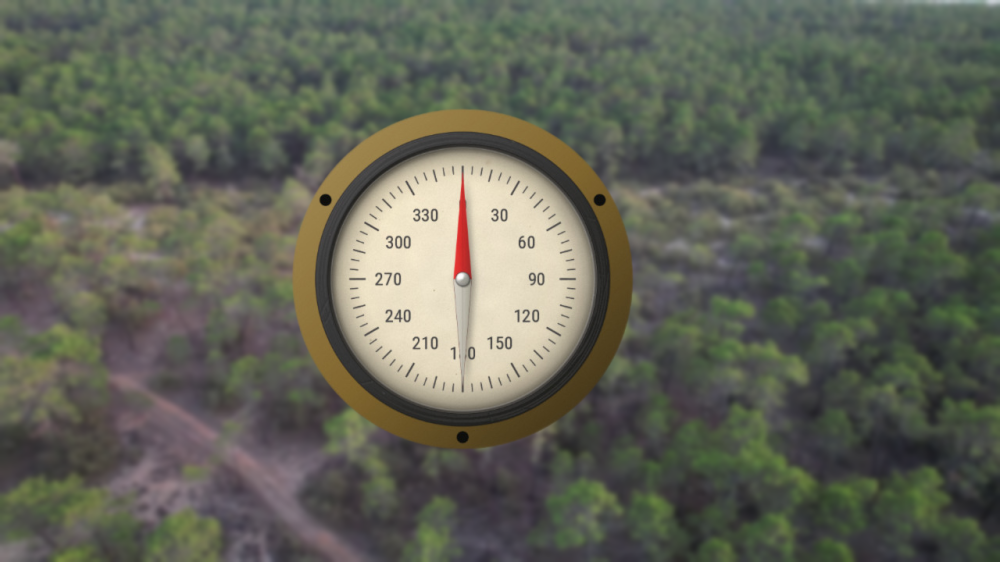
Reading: 0 °
